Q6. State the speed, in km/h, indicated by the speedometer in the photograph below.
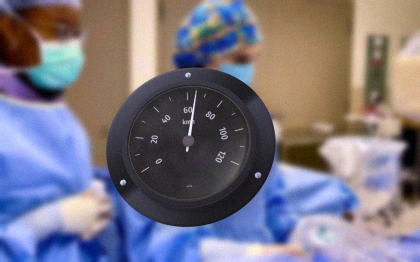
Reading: 65 km/h
